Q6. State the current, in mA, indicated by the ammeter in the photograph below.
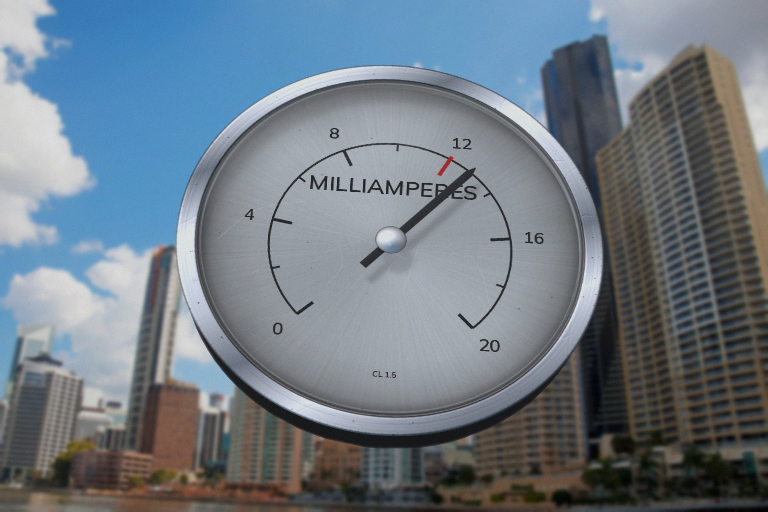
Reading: 13 mA
